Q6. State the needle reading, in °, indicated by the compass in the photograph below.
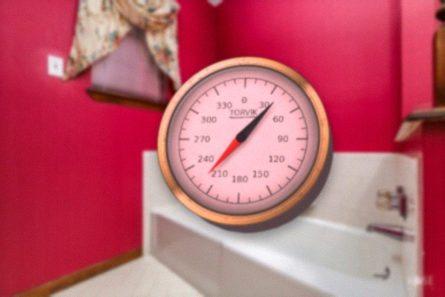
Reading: 220 °
